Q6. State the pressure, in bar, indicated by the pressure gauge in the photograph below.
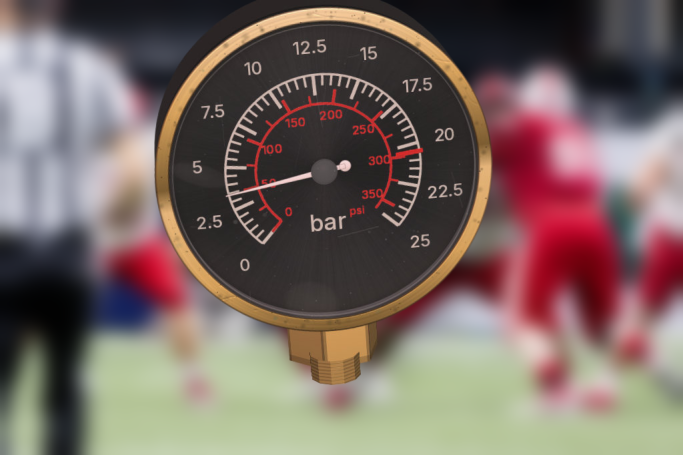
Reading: 3.5 bar
